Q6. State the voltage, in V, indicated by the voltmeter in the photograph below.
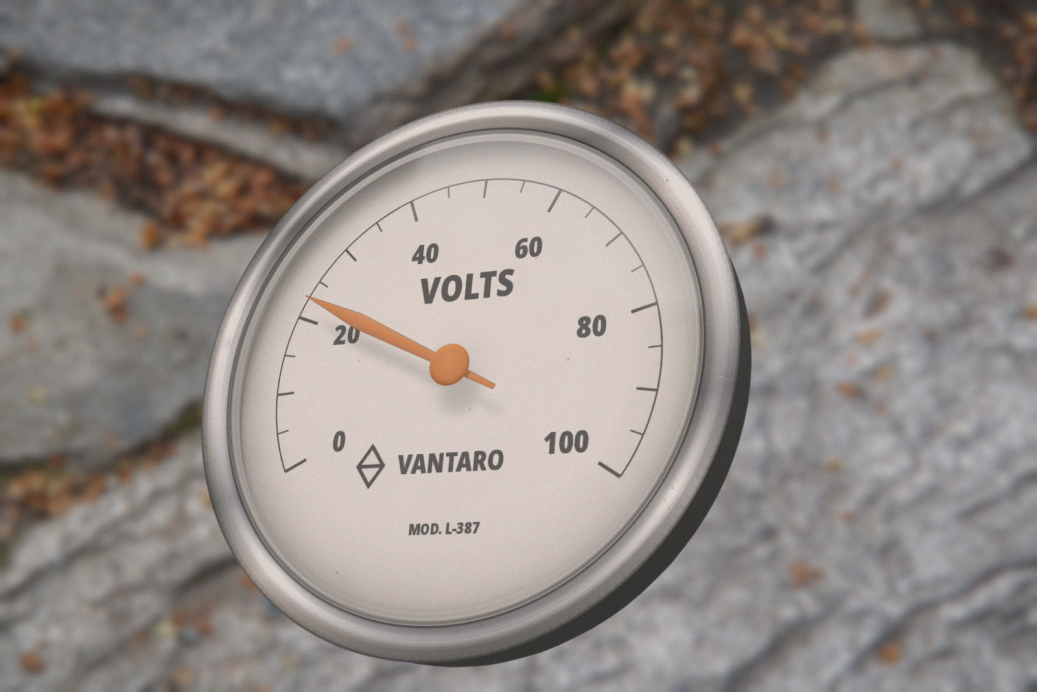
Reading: 22.5 V
